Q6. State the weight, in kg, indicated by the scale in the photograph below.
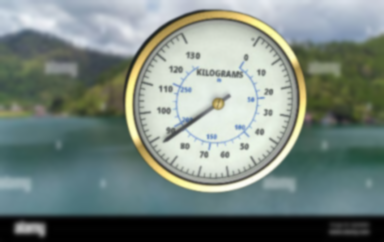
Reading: 88 kg
